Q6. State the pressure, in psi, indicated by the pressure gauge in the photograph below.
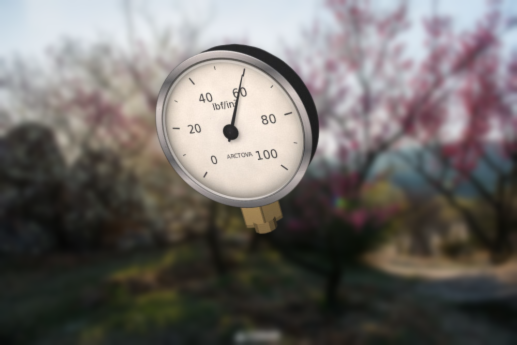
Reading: 60 psi
